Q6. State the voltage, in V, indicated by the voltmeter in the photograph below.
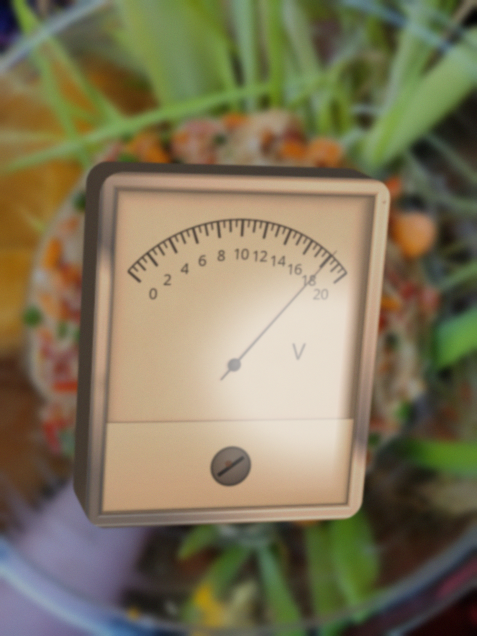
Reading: 18 V
